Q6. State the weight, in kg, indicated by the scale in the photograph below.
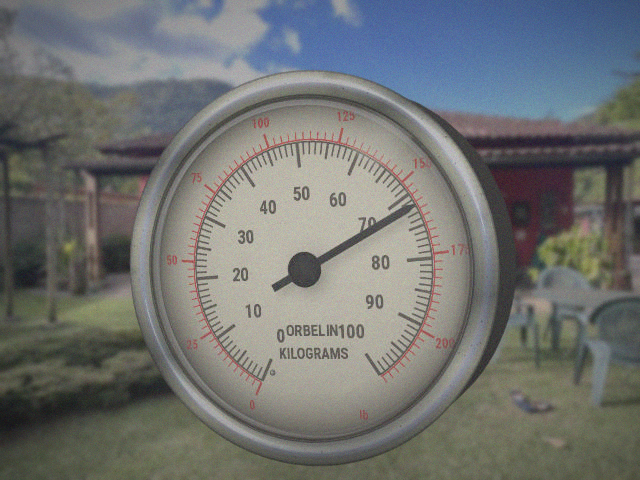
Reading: 72 kg
